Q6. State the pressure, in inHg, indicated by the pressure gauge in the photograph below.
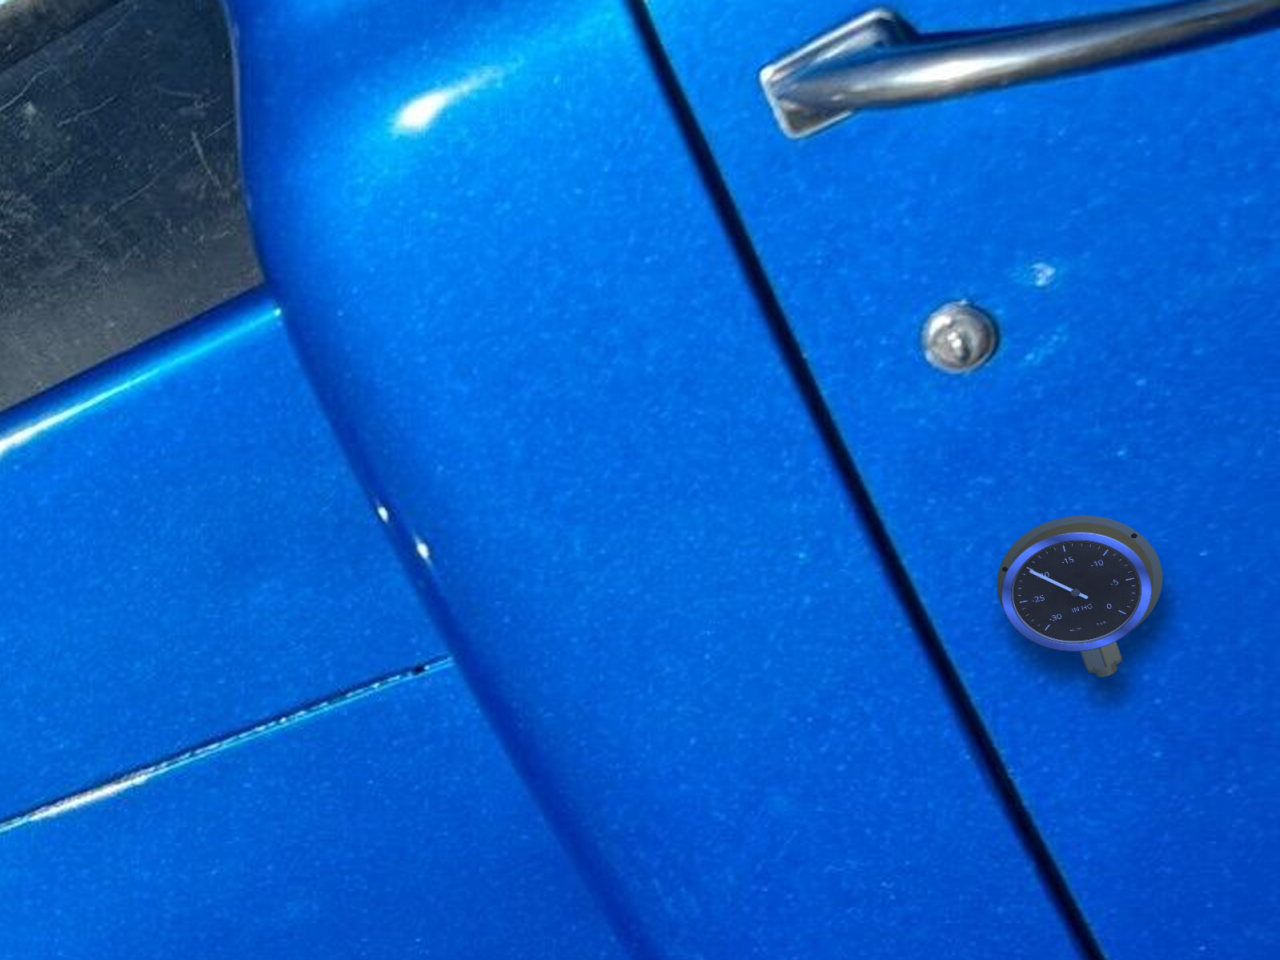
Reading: -20 inHg
